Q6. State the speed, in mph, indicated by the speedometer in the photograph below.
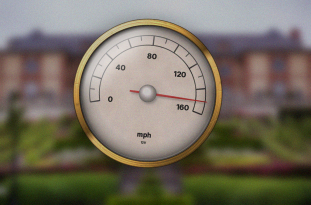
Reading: 150 mph
